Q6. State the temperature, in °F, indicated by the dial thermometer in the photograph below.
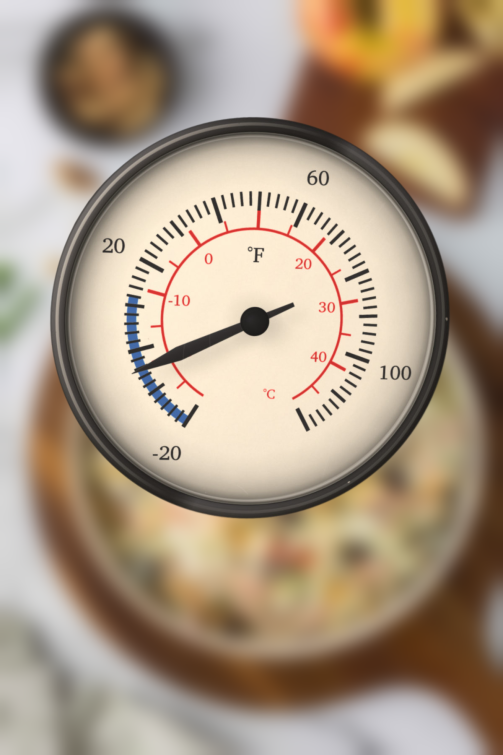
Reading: -4 °F
